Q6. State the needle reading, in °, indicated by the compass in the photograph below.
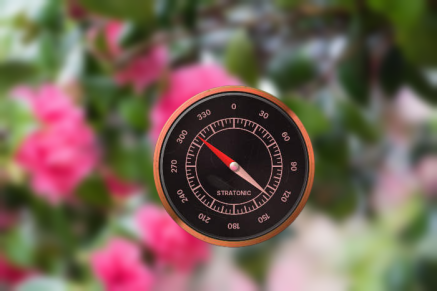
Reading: 310 °
